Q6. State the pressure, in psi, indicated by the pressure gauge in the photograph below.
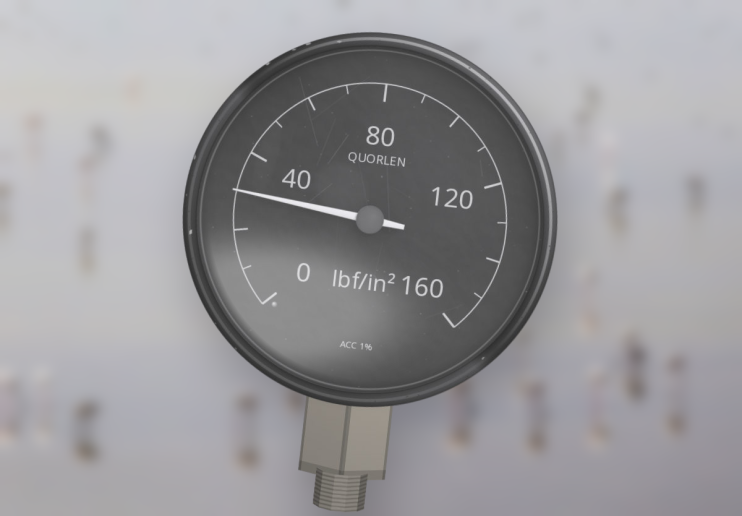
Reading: 30 psi
